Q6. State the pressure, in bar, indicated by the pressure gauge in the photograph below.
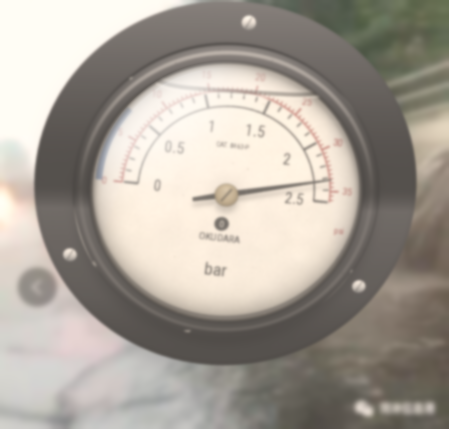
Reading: 2.3 bar
